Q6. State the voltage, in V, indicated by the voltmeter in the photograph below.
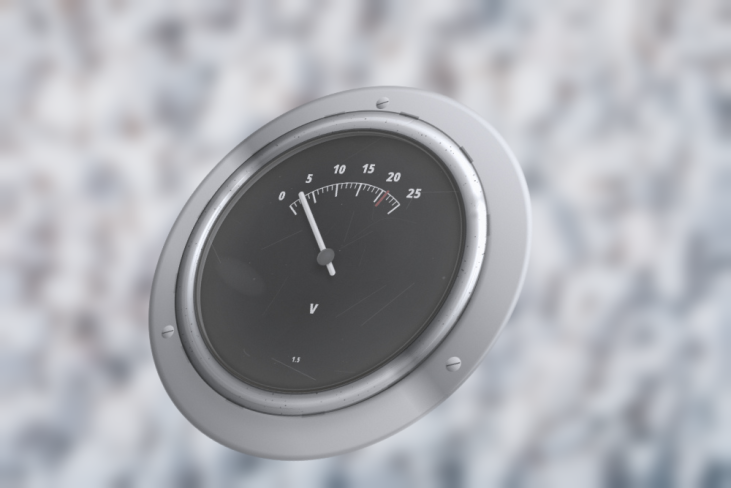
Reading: 3 V
